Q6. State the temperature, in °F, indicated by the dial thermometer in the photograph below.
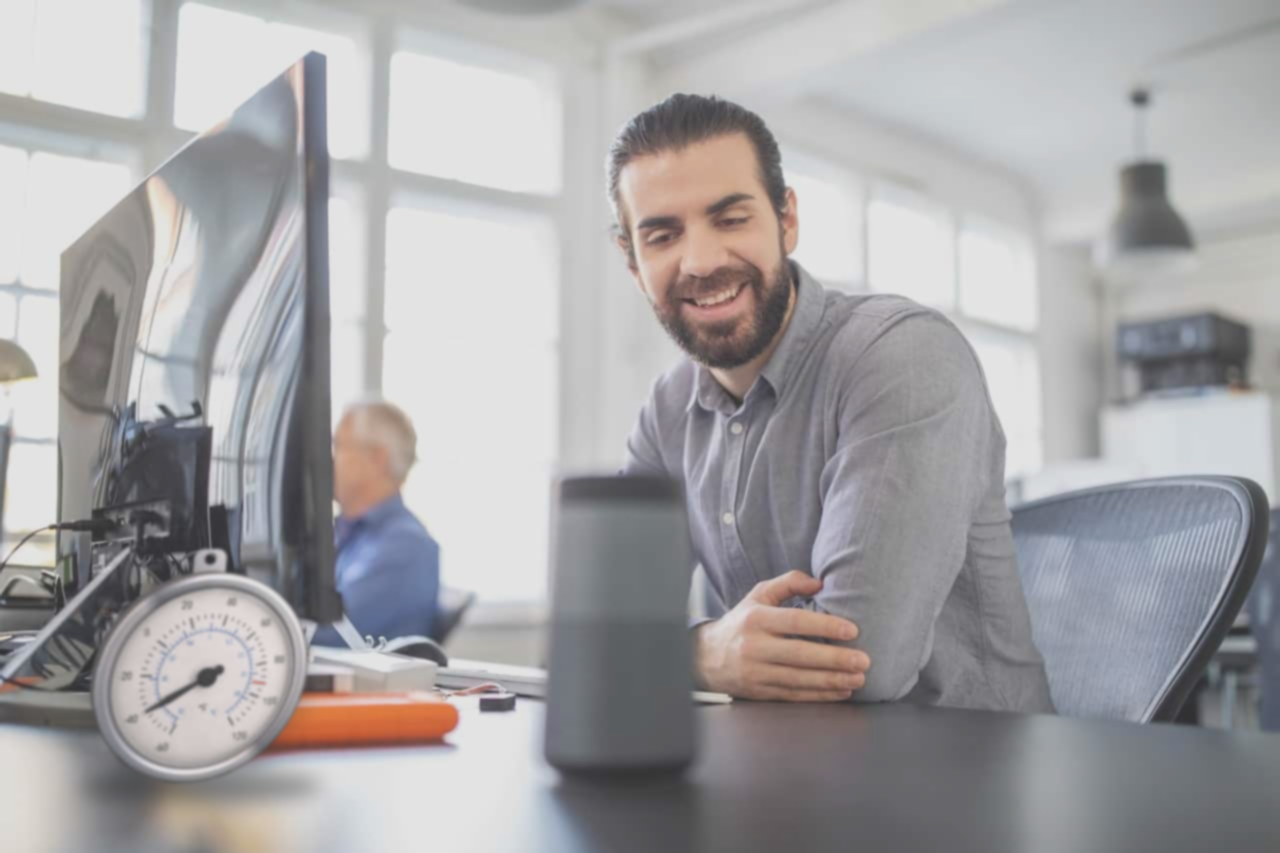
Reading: -40 °F
